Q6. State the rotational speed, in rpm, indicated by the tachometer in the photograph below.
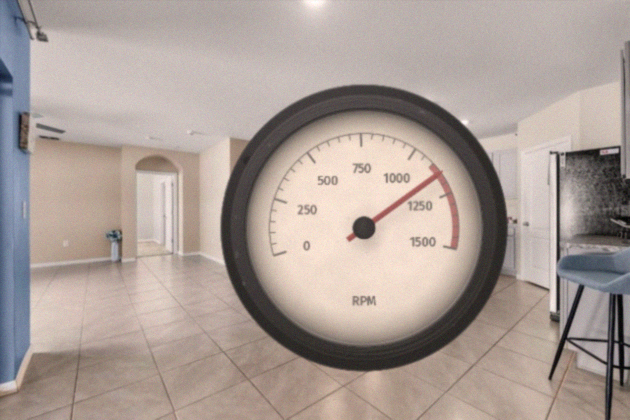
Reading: 1150 rpm
